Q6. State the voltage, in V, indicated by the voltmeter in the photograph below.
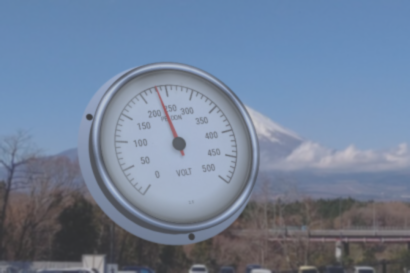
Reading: 230 V
